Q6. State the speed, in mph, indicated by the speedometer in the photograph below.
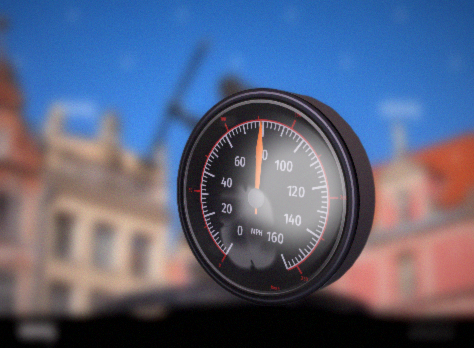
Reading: 80 mph
